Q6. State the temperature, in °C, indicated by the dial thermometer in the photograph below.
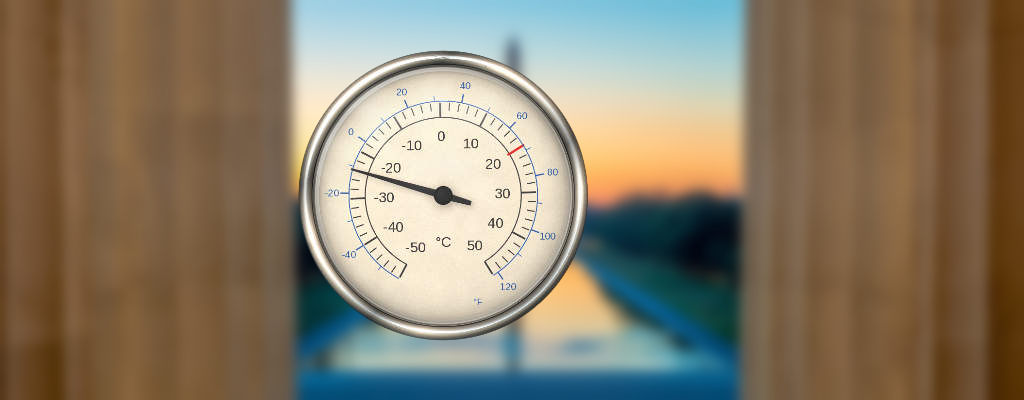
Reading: -24 °C
